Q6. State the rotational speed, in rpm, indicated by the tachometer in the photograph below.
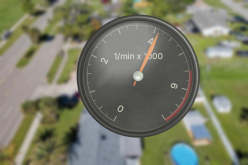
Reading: 4125 rpm
